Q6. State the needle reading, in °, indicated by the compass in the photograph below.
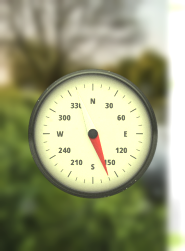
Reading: 160 °
